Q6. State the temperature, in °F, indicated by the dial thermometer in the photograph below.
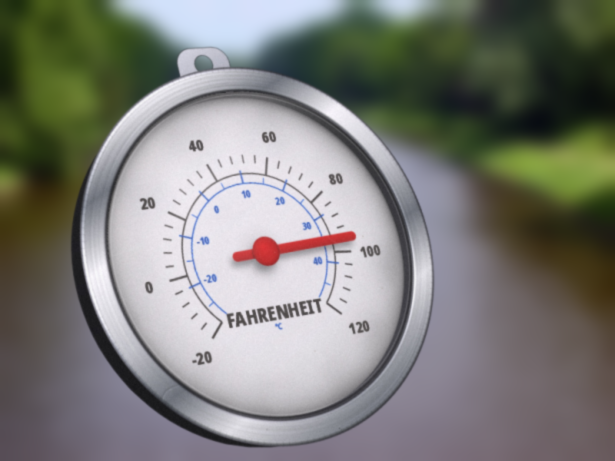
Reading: 96 °F
